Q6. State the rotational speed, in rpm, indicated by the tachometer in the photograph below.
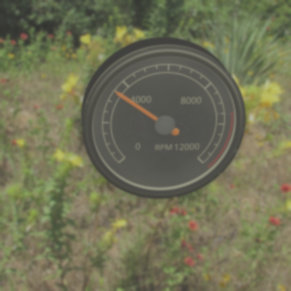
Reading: 3500 rpm
